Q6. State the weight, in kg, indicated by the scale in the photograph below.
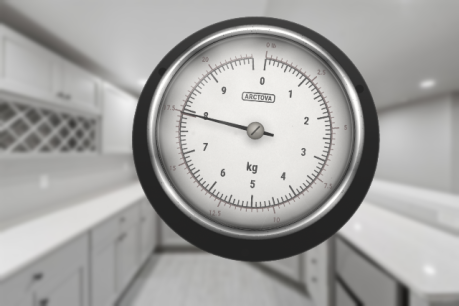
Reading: 7.9 kg
